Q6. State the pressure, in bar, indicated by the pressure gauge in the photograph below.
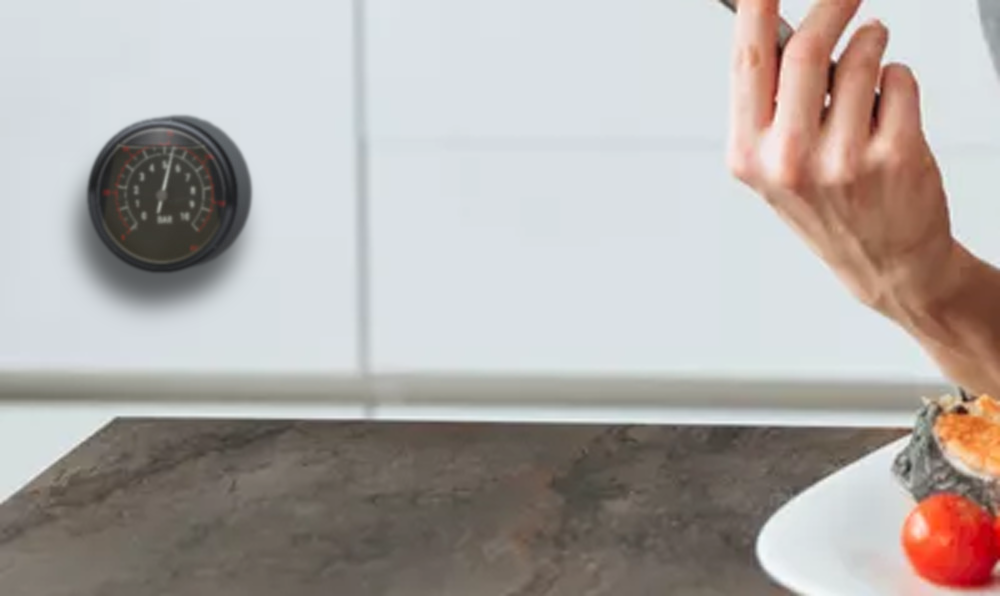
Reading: 5.5 bar
